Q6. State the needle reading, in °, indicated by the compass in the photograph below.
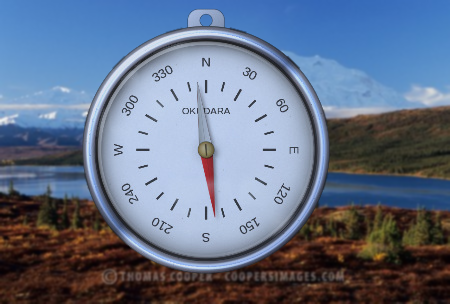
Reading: 172.5 °
